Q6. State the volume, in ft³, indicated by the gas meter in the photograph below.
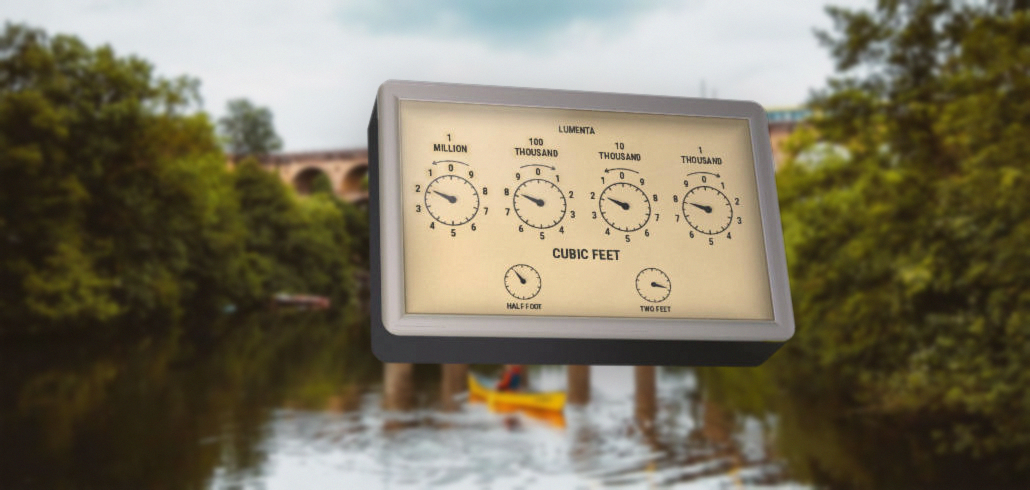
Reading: 181800 ft³
